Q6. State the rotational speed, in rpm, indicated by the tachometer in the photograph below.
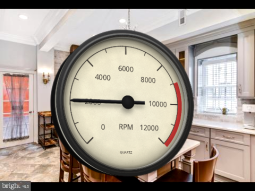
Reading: 2000 rpm
